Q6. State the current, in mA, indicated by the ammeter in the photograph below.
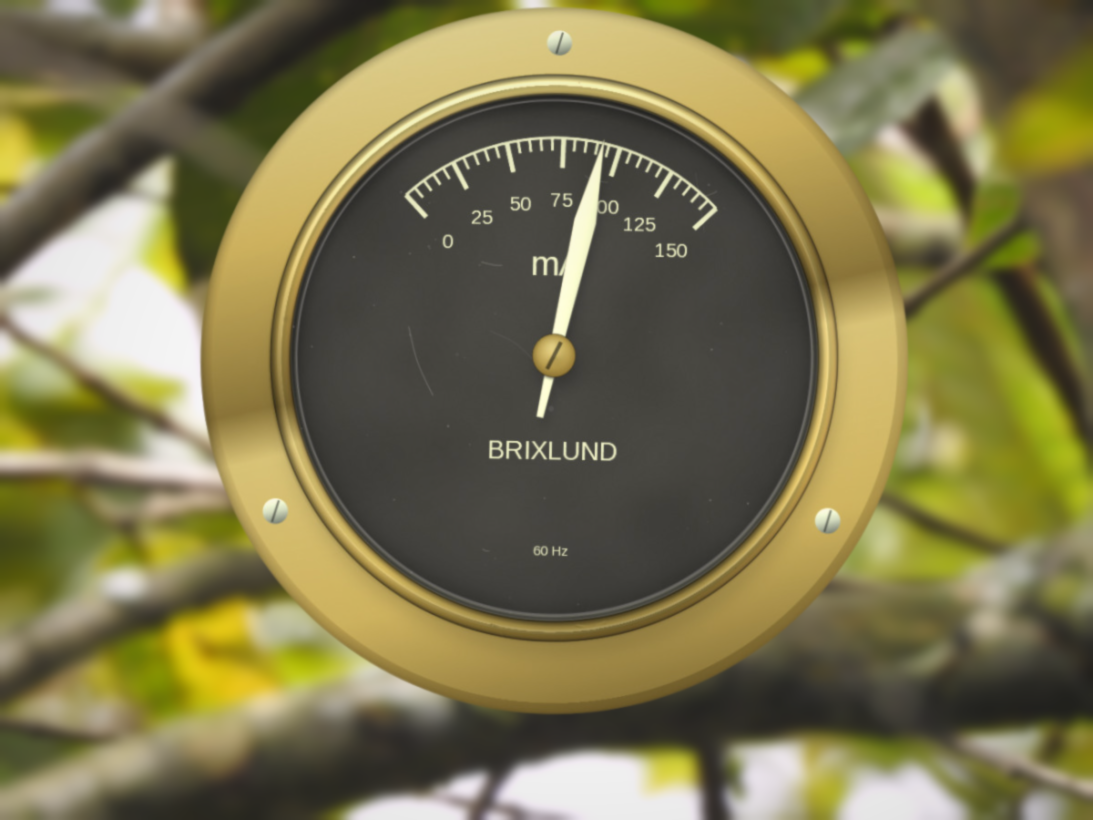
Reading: 92.5 mA
